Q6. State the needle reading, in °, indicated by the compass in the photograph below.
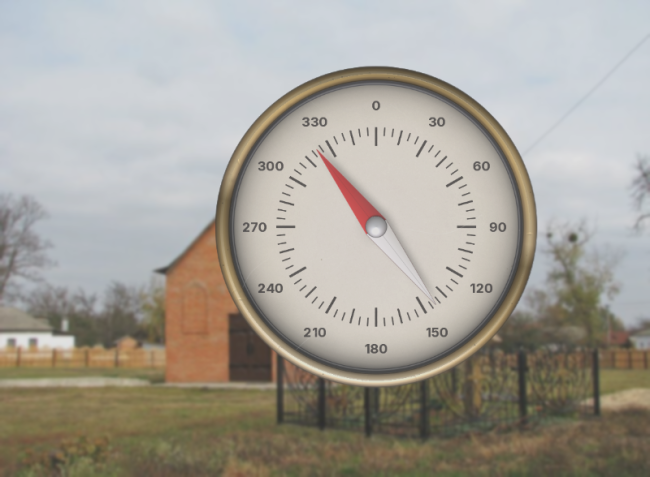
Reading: 322.5 °
